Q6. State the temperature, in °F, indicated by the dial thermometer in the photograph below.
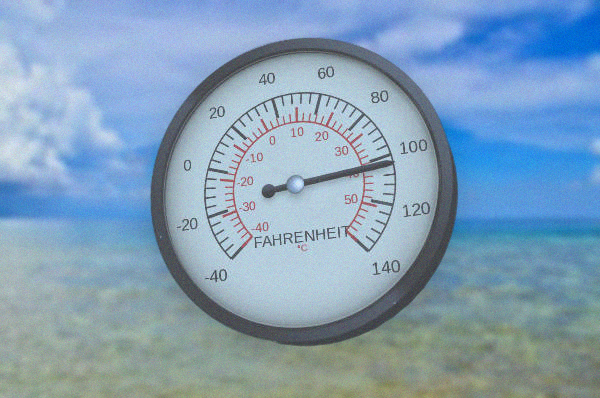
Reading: 104 °F
